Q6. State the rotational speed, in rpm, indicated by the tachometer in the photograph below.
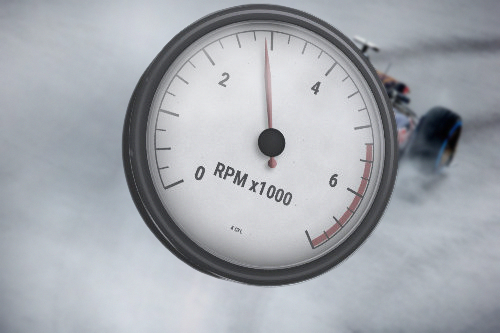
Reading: 2875 rpm
